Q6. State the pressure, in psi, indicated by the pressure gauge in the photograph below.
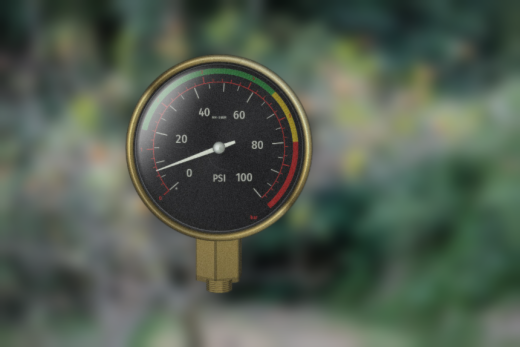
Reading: 7.5 psi
